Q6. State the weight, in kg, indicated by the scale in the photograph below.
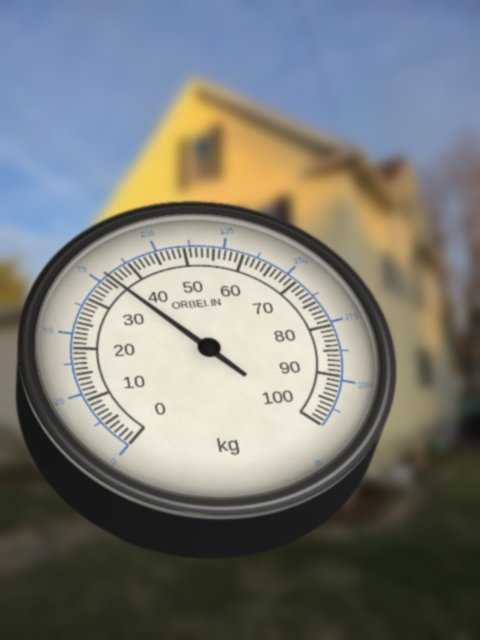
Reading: 35 kg
